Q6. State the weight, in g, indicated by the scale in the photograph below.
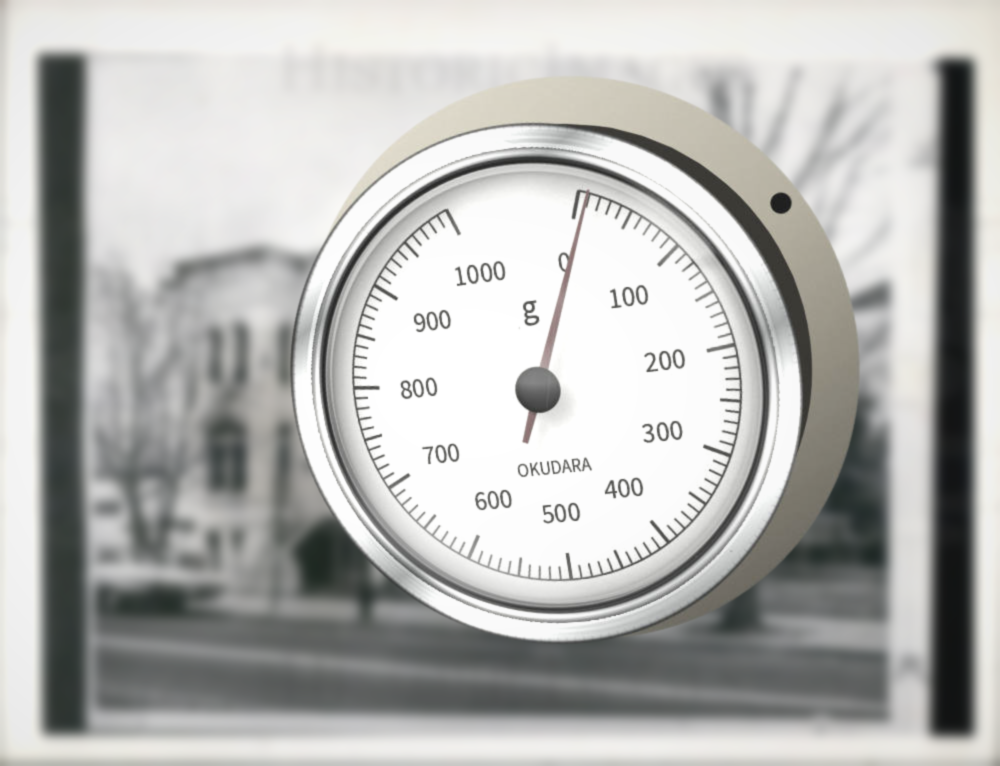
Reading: 10 g
